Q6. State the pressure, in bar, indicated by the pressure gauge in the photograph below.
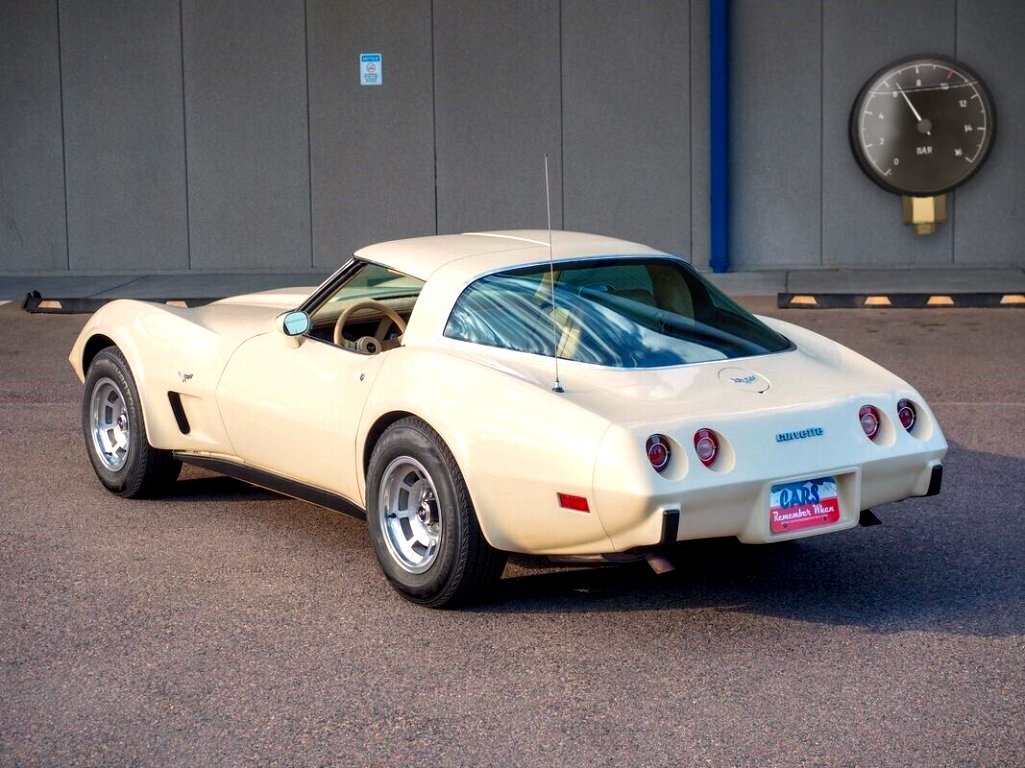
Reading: 6.5 bar
